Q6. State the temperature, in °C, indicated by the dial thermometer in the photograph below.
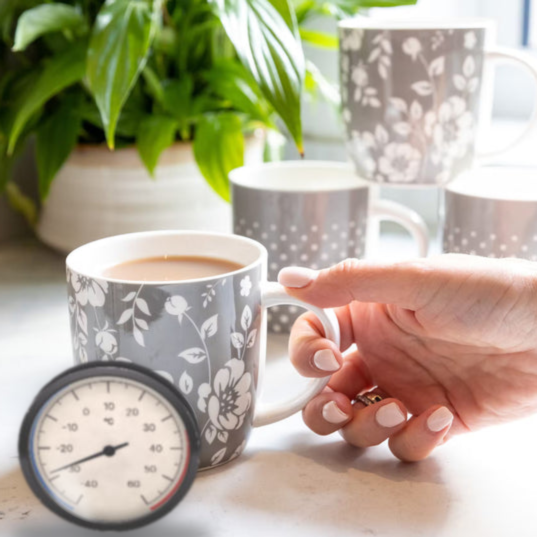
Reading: -27.5 °C
